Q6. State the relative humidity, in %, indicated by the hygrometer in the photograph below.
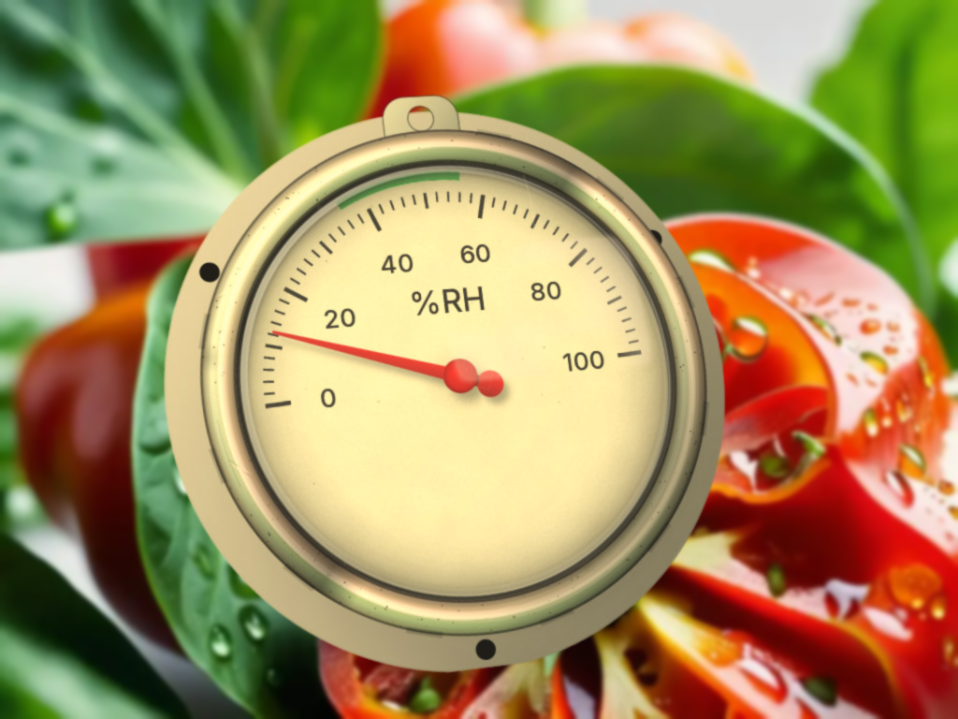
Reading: 12 %
